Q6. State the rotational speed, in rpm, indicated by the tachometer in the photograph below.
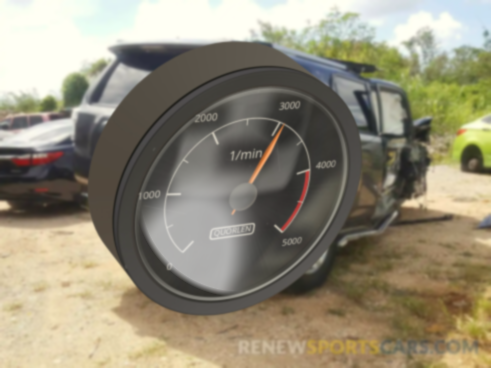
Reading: 3000 rpm
